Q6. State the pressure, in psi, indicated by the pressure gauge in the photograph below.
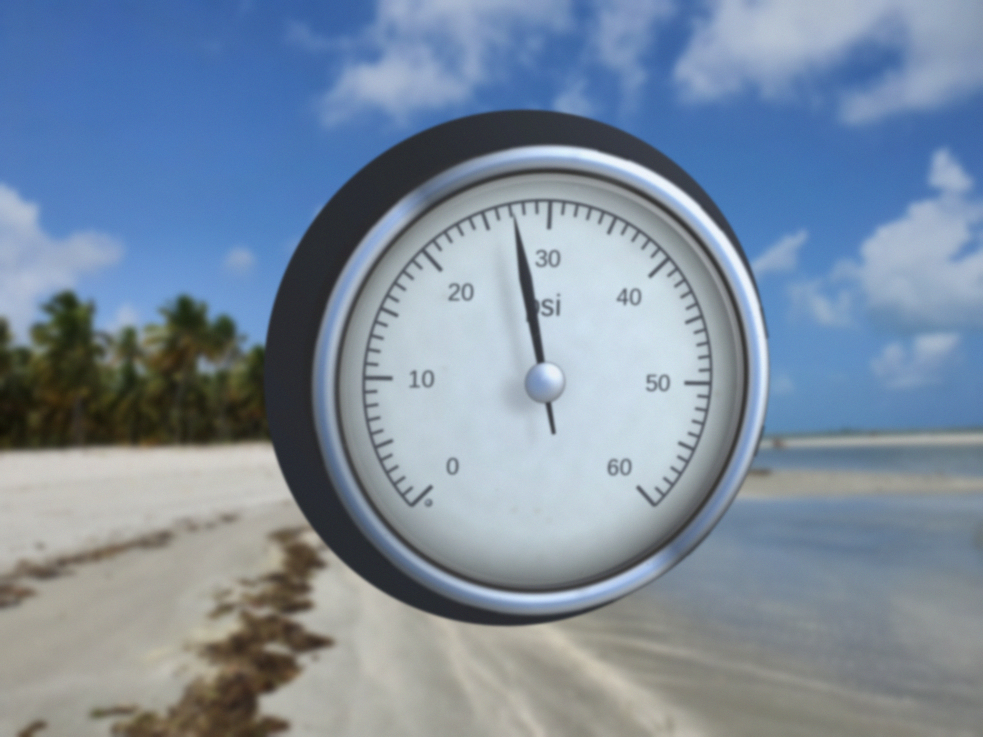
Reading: 27 psi
